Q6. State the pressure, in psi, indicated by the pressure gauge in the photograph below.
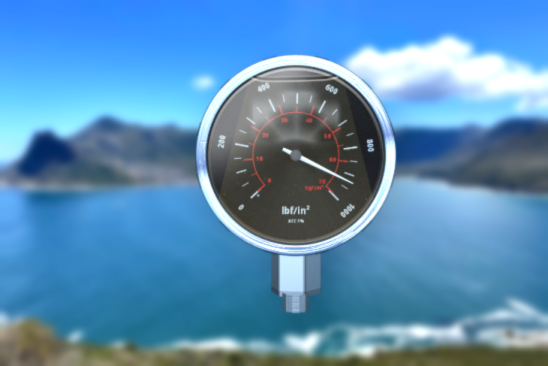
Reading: 925 psi
